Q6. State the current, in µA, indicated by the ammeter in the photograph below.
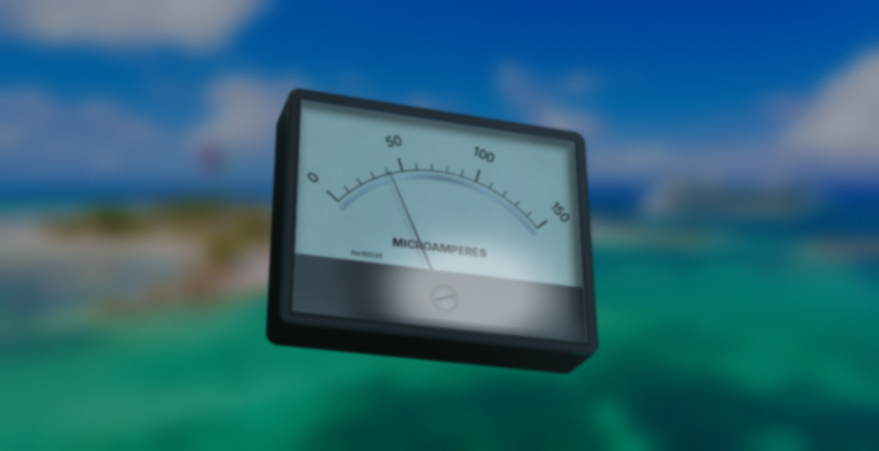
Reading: 40 µA
